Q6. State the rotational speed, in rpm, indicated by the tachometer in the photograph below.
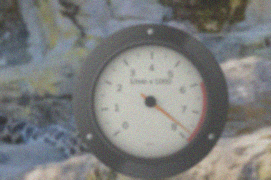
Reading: 7750 rpm
